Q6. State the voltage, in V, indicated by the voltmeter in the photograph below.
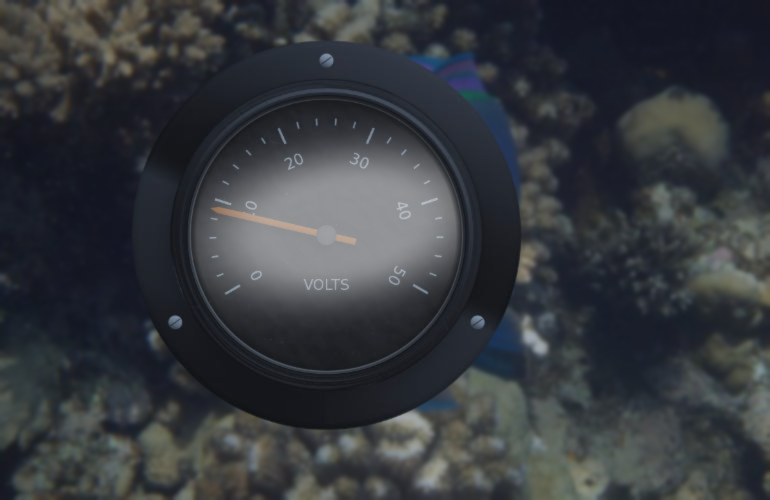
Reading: 9 V
